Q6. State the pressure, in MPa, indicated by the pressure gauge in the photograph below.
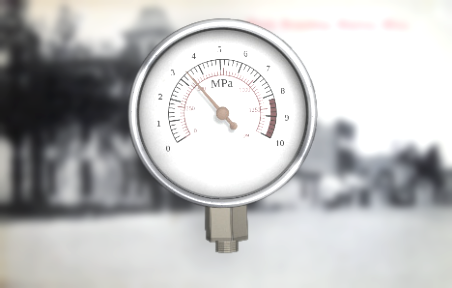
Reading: 3.4 MPa
